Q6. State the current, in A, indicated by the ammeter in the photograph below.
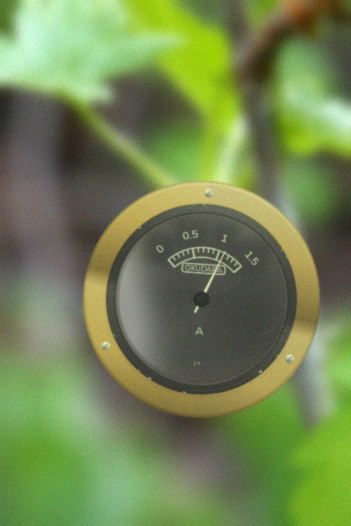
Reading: 1.1 A
